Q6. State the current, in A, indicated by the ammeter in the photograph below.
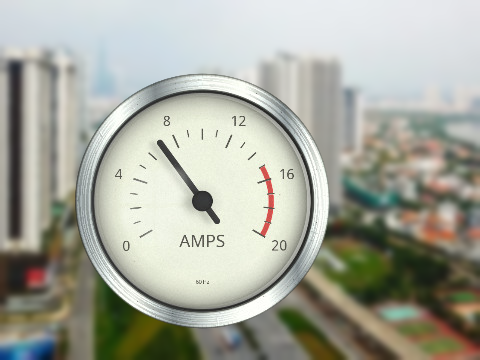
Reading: 7 A
